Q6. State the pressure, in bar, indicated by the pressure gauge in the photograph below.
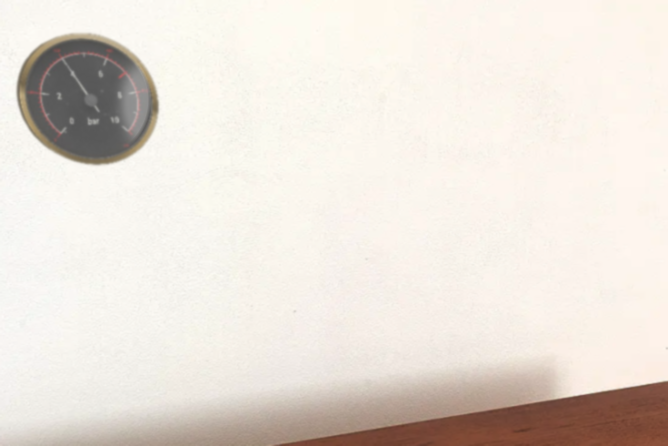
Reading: 4 bar
